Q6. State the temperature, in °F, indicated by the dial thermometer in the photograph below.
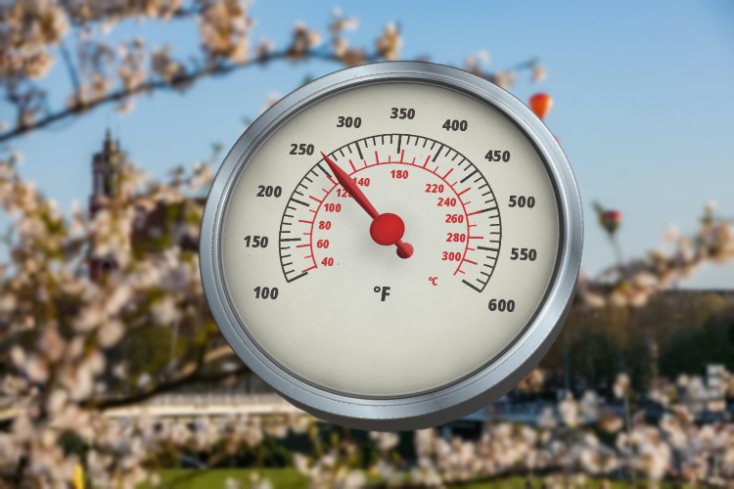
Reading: 260 °F
